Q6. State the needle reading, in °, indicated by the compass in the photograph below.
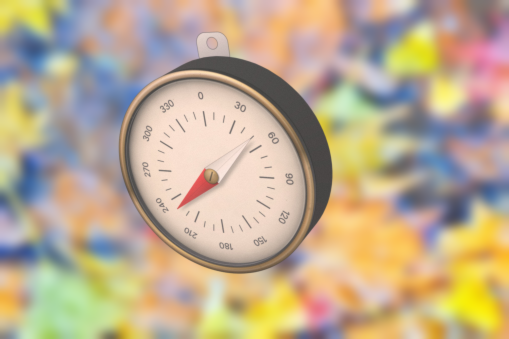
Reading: 230 °
